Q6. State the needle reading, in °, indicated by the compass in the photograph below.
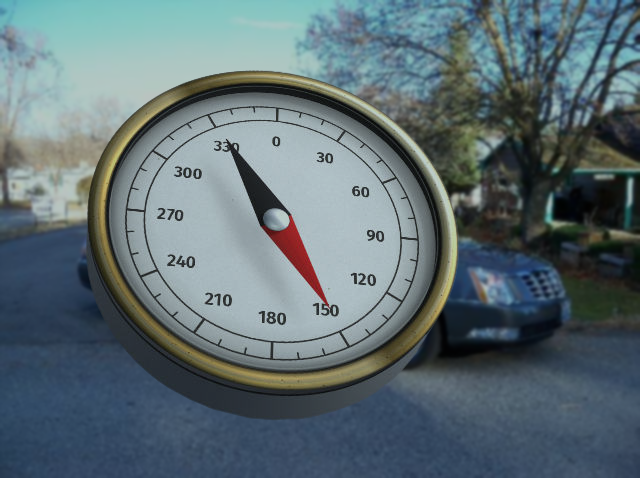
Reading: 150 °
